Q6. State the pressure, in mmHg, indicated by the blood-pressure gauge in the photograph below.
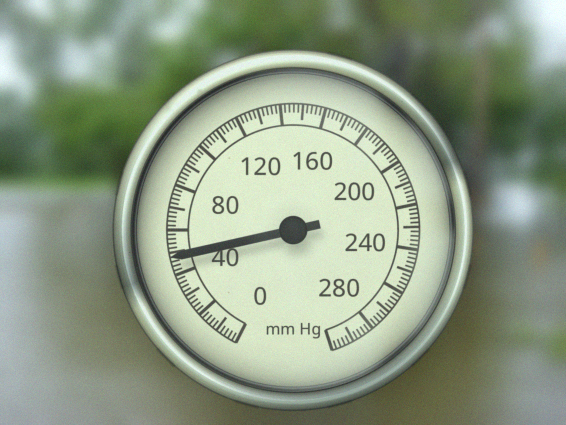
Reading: 48 mmHg
